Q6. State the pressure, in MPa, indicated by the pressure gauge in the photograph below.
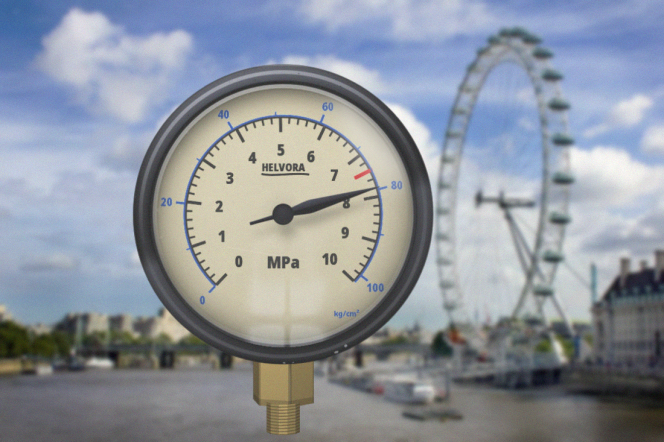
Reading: 7.8 MPa
